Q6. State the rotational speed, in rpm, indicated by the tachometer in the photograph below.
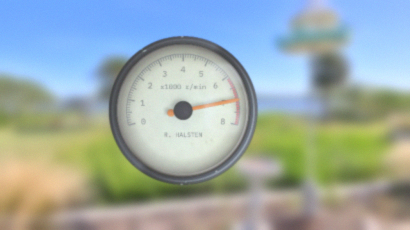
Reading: 7000 rpm
